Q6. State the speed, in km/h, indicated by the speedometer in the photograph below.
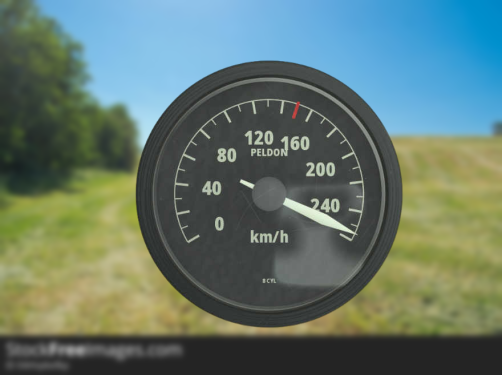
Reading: 255 km/h
